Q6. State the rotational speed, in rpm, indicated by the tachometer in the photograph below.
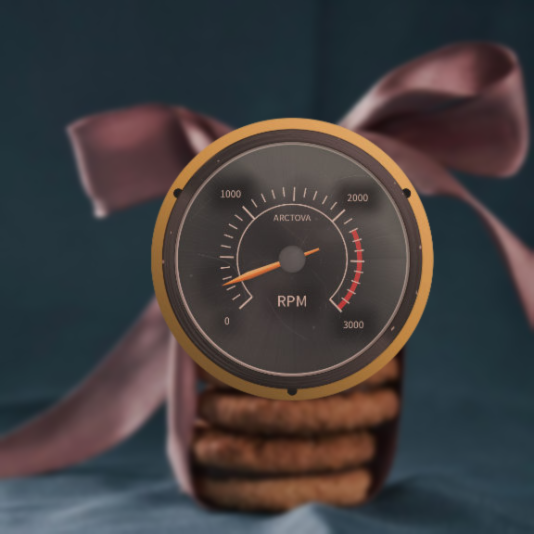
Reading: 250 rpm
